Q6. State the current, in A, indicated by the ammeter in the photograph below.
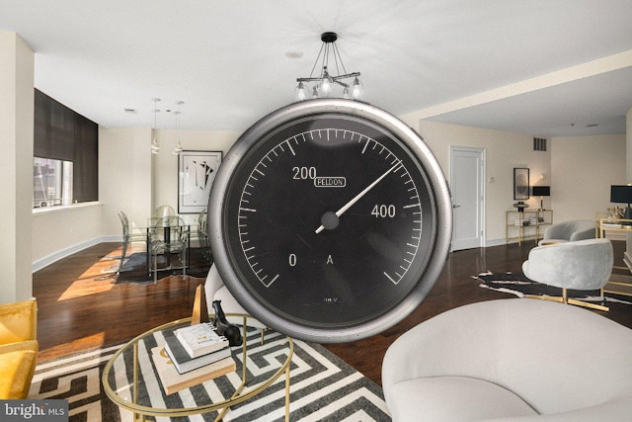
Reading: 345 A
